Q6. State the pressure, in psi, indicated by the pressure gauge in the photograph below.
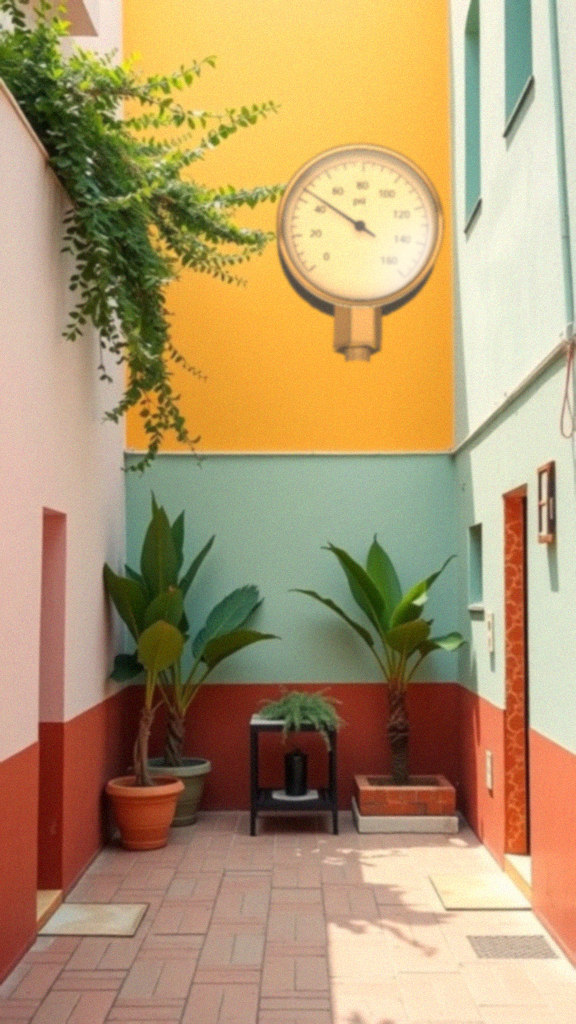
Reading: 45 psi
